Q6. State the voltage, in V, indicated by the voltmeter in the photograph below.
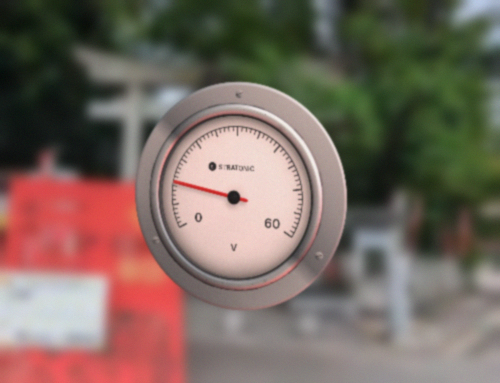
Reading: 10 V
